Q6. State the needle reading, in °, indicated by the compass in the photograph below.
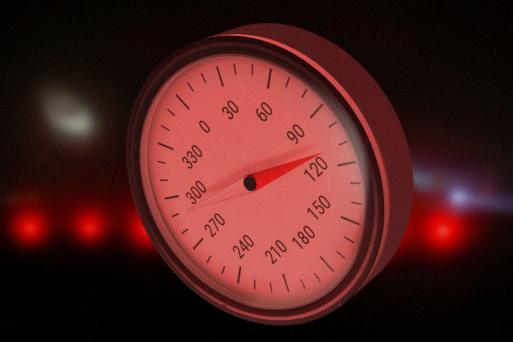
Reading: 110 °
